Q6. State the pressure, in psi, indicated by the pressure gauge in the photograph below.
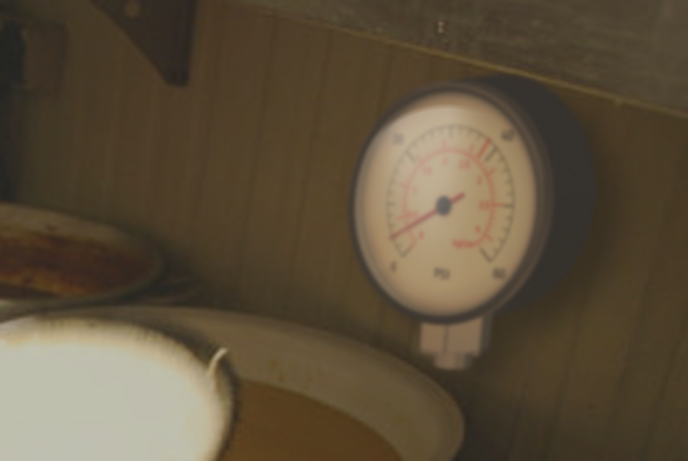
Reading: 4 psi
